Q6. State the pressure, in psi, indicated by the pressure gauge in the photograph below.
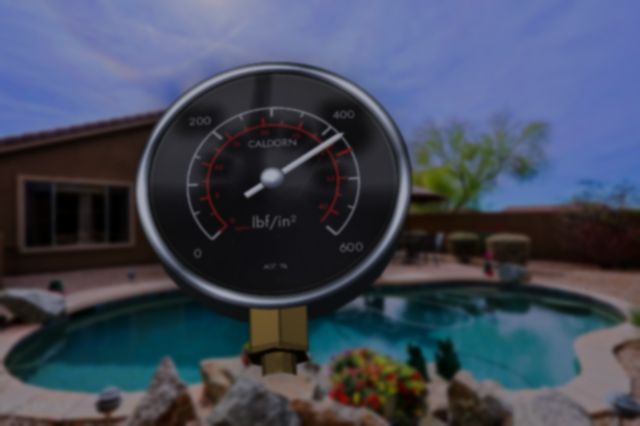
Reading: 425 psi
